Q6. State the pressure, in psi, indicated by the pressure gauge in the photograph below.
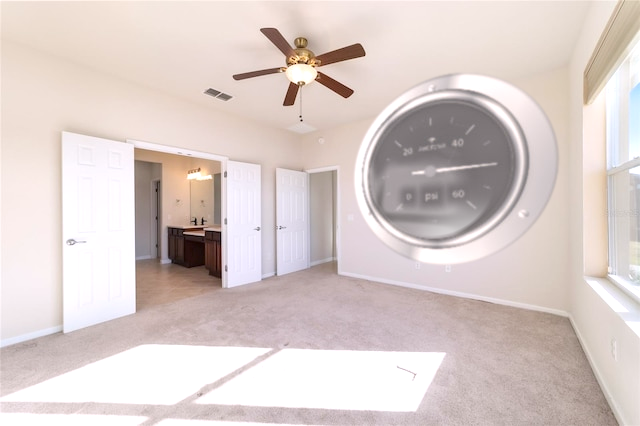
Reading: 50 psi
